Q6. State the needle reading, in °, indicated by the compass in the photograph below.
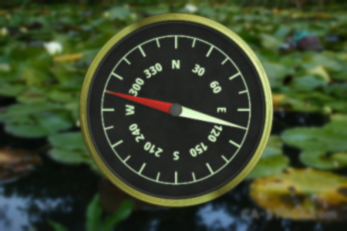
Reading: 285 °
